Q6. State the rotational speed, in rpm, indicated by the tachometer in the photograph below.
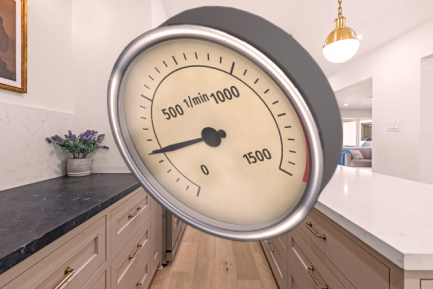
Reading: 250 rpm
